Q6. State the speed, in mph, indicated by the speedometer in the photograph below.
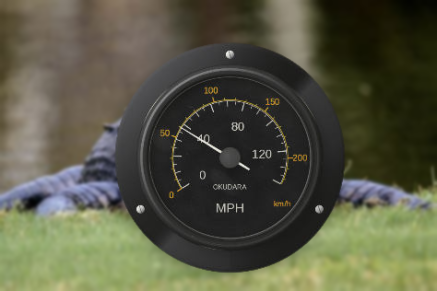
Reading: 37.5 mph
